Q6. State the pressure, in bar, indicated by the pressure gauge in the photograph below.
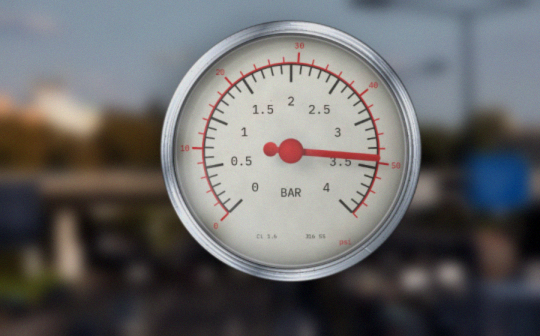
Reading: 3.4 bar
